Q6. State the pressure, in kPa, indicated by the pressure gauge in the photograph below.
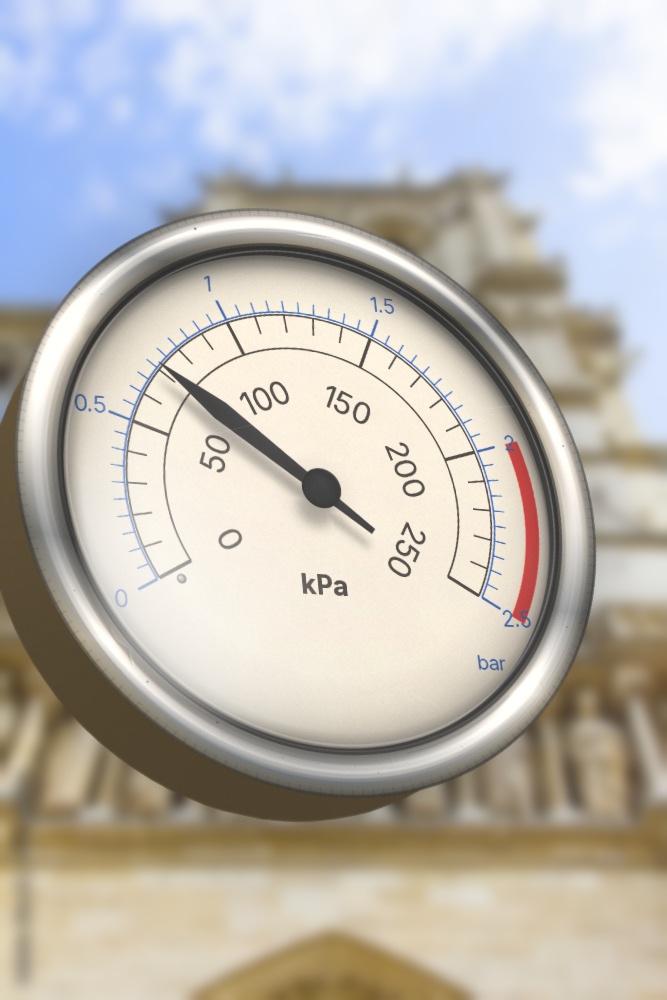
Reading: 70 kPa
